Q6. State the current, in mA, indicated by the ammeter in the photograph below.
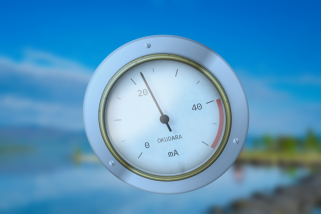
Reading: 22.5 mA
